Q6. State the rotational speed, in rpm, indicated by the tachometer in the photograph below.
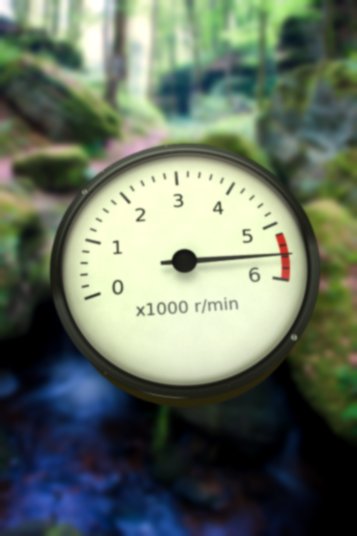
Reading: 5600 rpm
